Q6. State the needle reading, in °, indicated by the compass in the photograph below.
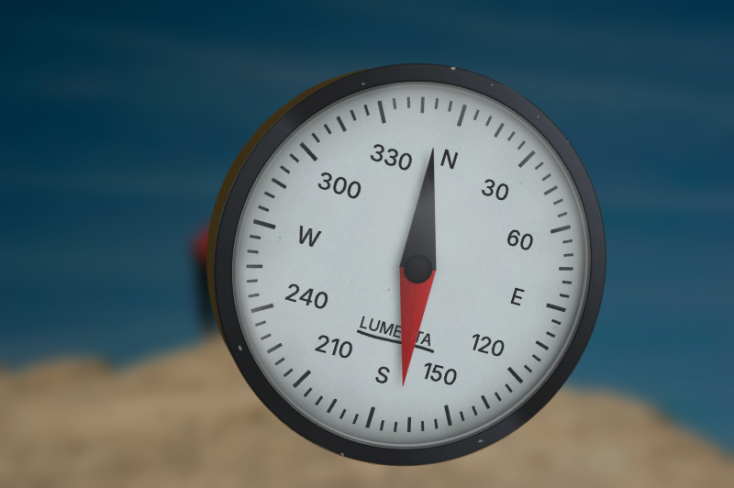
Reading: 170 °
